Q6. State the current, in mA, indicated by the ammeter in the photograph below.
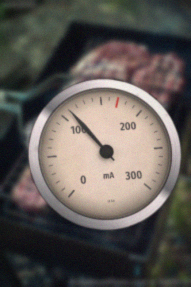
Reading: 110 mA
